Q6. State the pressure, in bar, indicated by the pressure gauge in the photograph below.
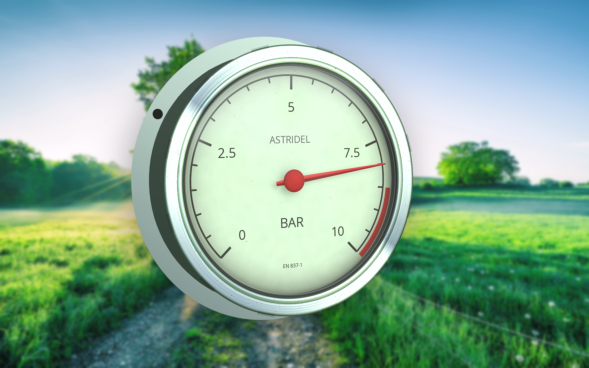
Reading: 8 bar
